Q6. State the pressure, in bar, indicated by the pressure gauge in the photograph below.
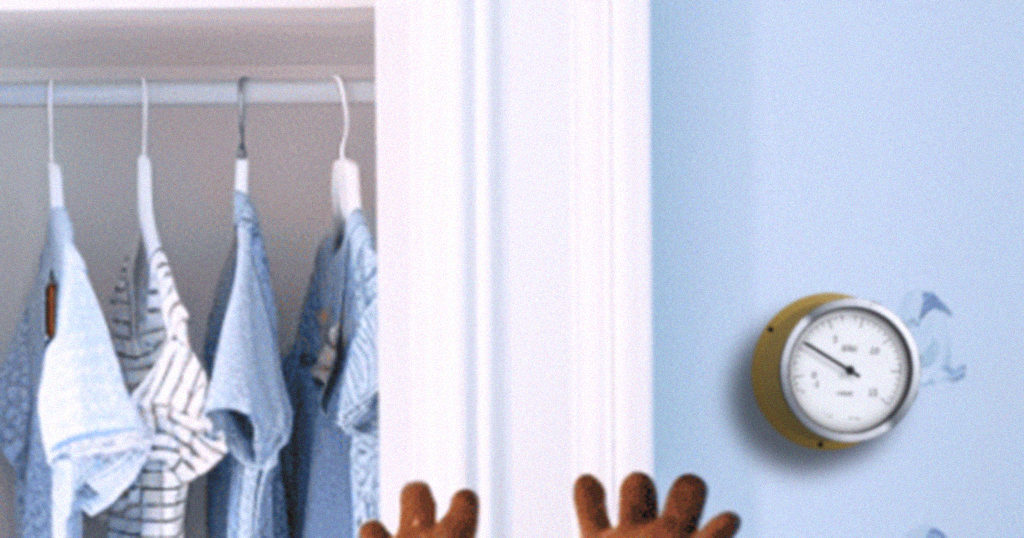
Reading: 2.5 bar
